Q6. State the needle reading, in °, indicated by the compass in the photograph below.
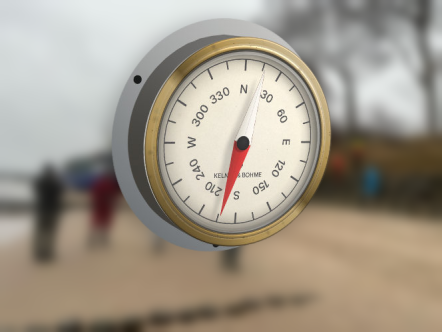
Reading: 195 °
